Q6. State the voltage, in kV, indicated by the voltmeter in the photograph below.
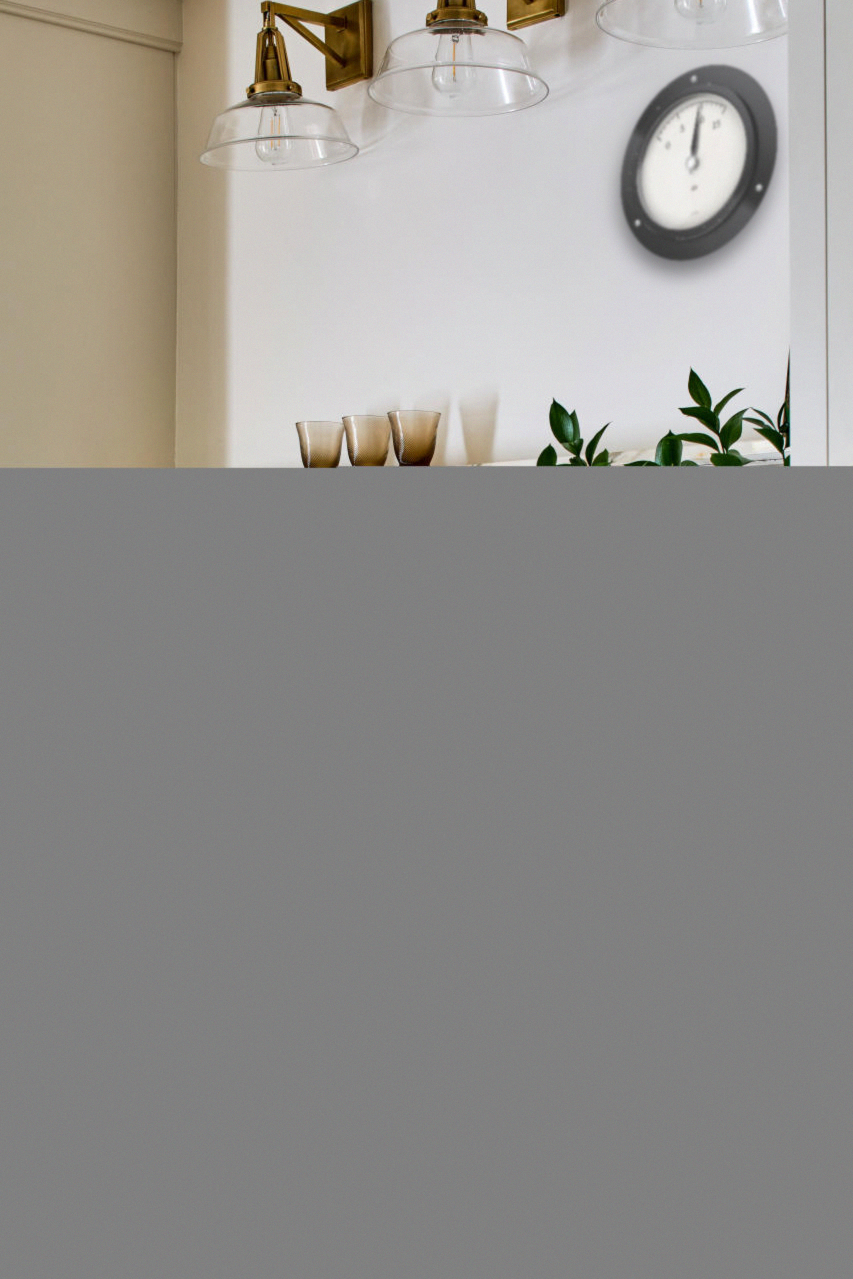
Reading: 10 kV
